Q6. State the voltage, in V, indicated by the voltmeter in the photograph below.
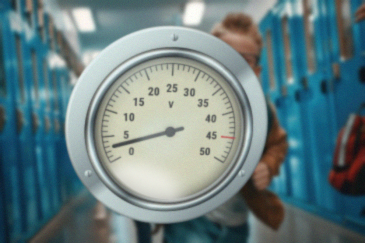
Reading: 3 V
